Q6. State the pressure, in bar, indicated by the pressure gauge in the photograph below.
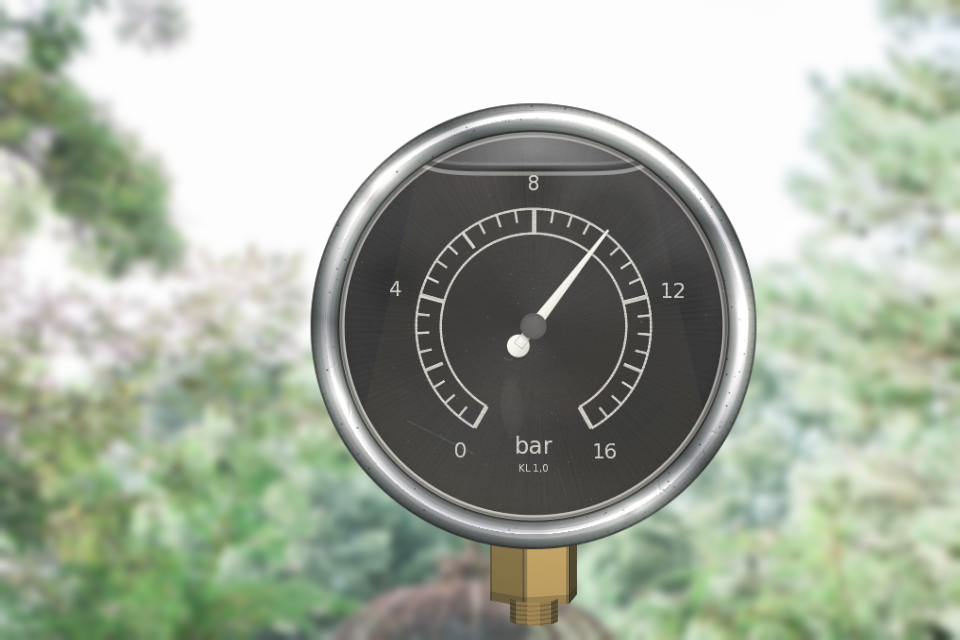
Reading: 10 bar
